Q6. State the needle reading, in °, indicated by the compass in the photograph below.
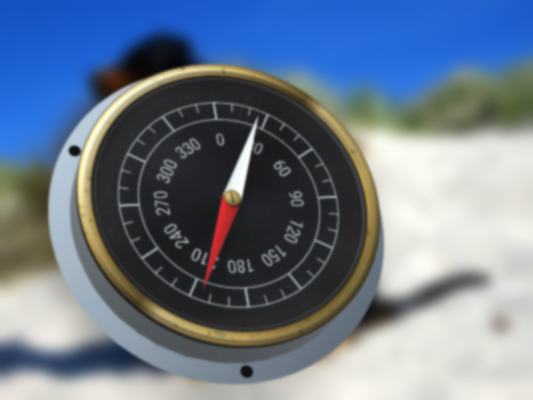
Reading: 205 °
